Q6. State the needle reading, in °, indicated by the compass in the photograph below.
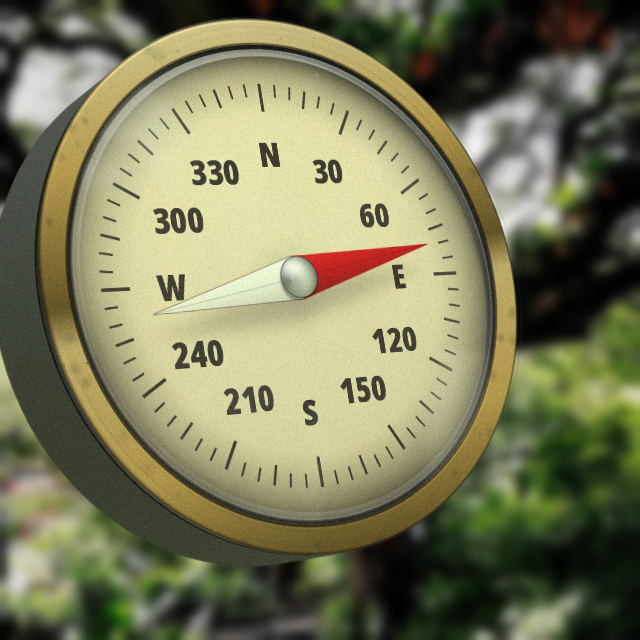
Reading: 80 °
